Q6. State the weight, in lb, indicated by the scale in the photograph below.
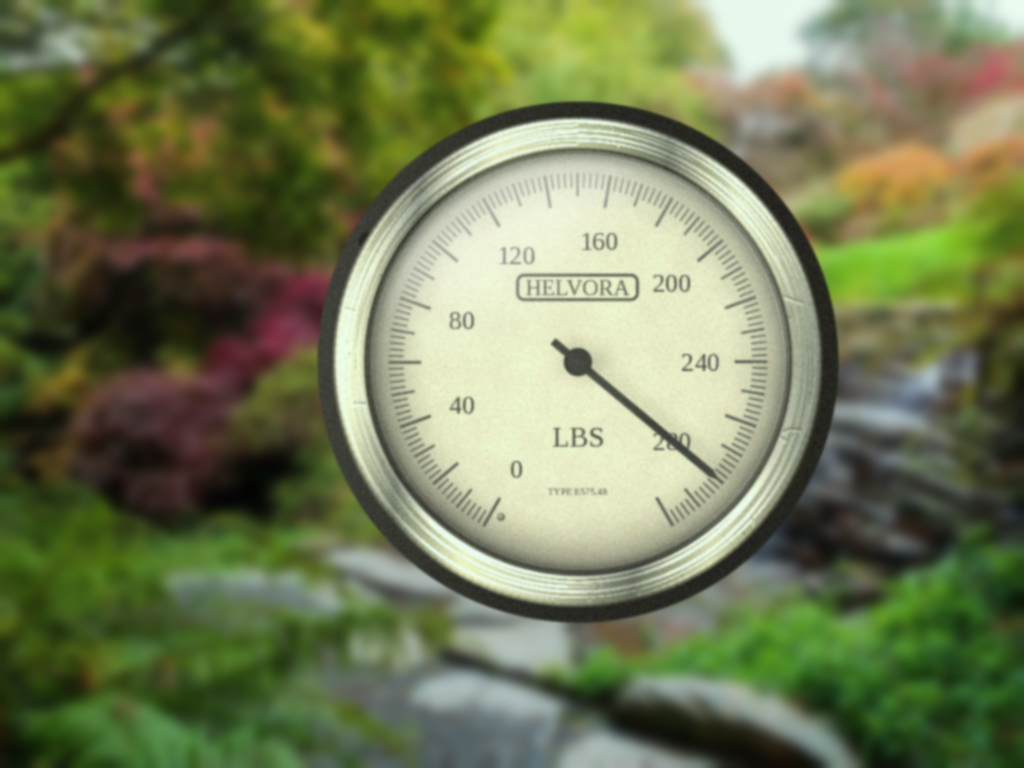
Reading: 280 lb
